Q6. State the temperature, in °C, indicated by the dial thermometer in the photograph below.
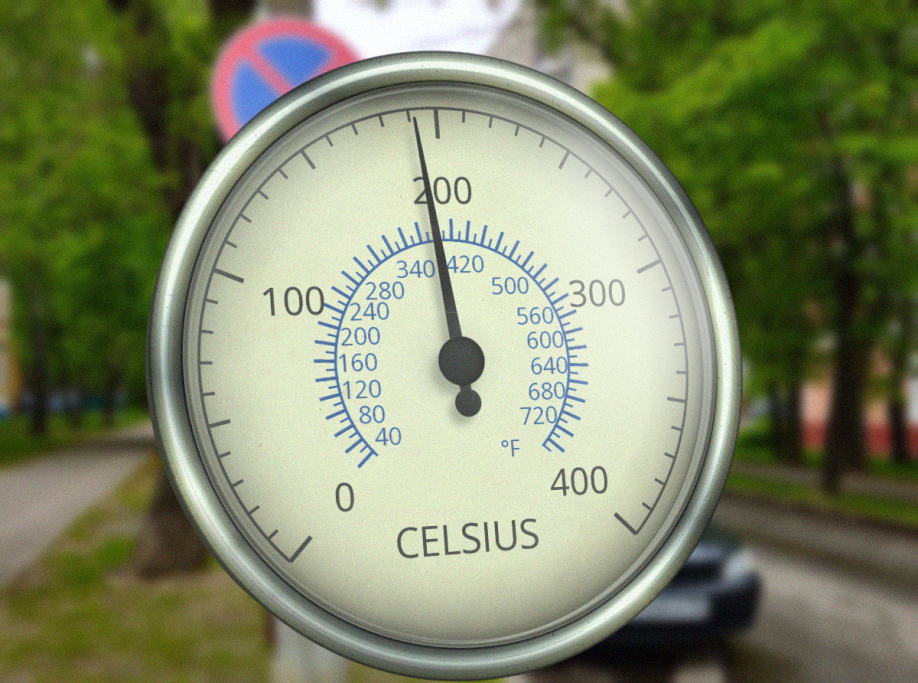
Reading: 190 °C
